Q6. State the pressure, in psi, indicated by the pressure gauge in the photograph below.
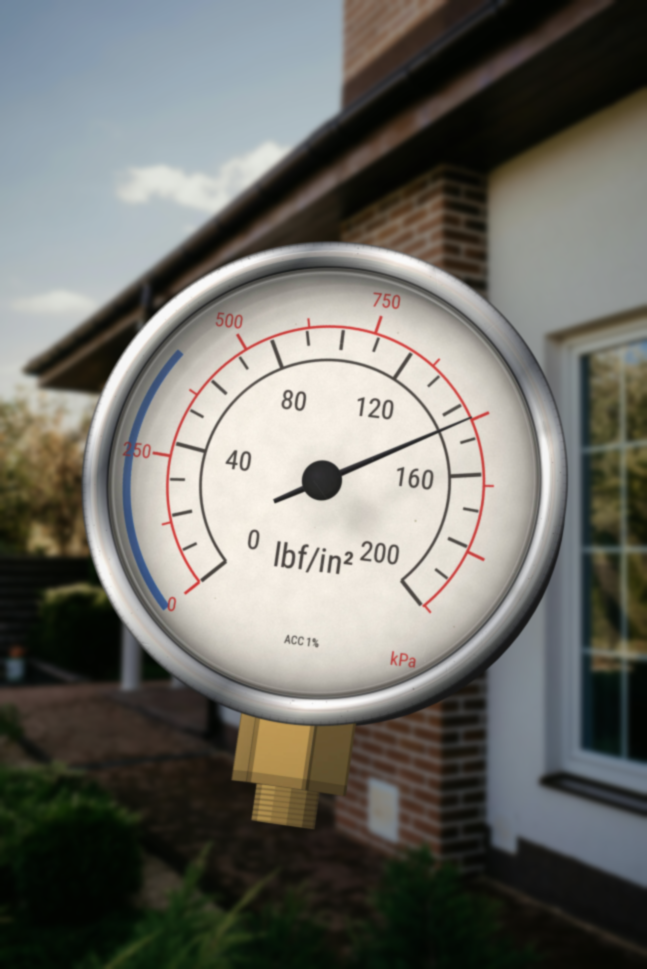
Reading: 145 psi
